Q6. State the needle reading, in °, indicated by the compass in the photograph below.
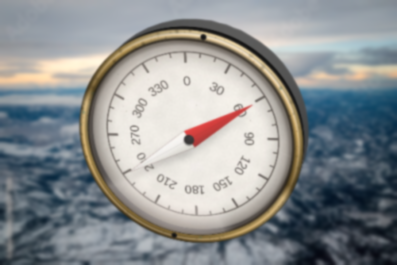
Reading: 60 °
